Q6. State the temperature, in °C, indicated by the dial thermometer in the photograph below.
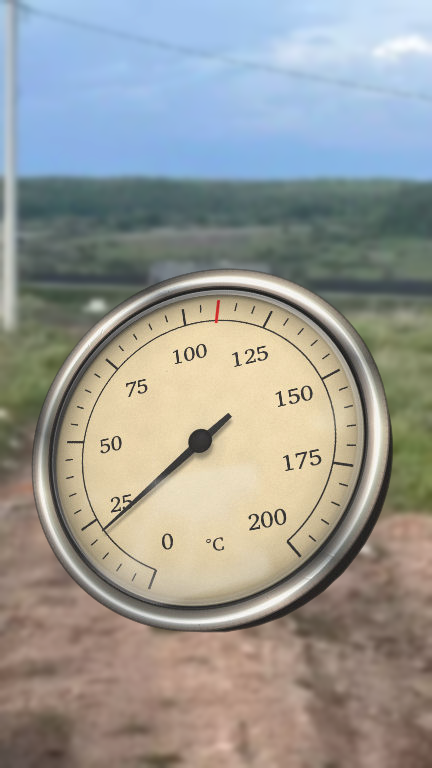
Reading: 20 °C
